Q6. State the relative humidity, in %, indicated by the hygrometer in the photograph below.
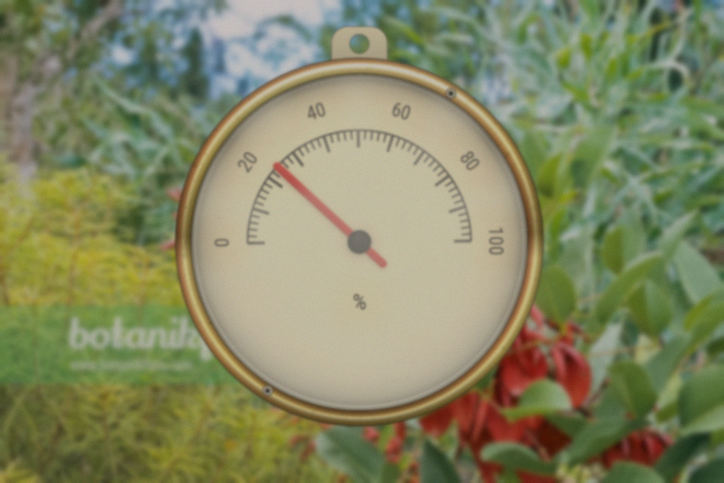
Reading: 24 %
